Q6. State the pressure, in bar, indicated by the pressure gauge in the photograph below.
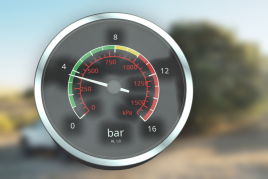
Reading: 3.5 bar
